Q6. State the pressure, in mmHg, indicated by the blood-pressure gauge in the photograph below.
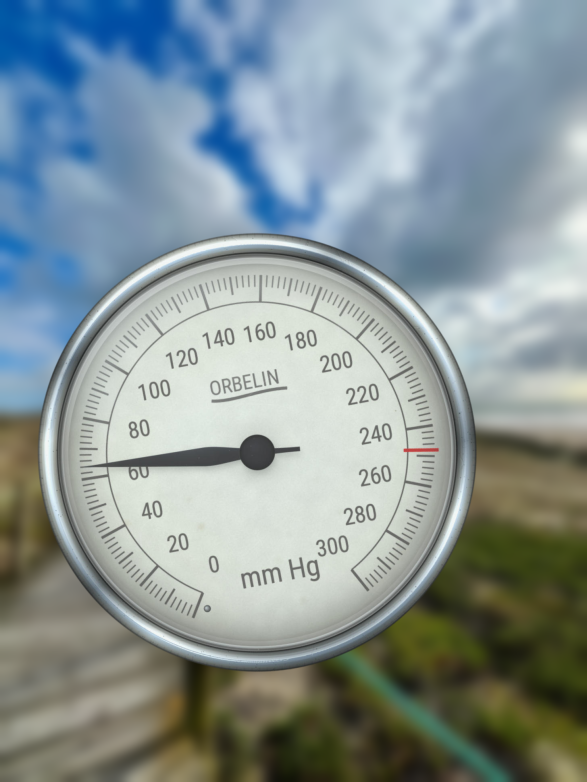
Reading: 64 mmHg
